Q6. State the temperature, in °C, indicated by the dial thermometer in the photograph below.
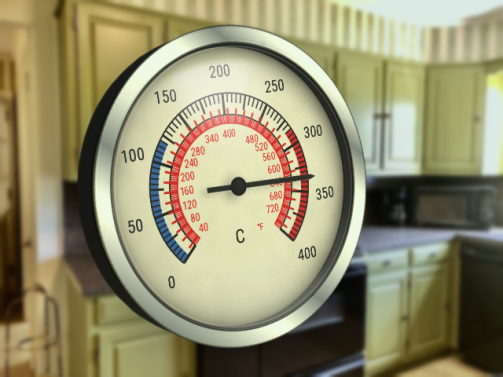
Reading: 335 °C
